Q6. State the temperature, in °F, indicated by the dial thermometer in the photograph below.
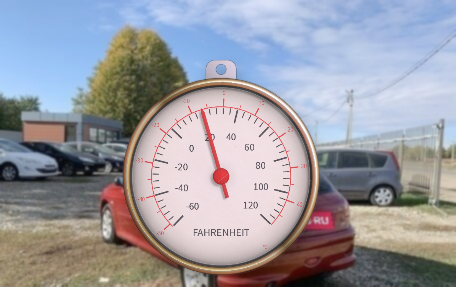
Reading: 20 °F
